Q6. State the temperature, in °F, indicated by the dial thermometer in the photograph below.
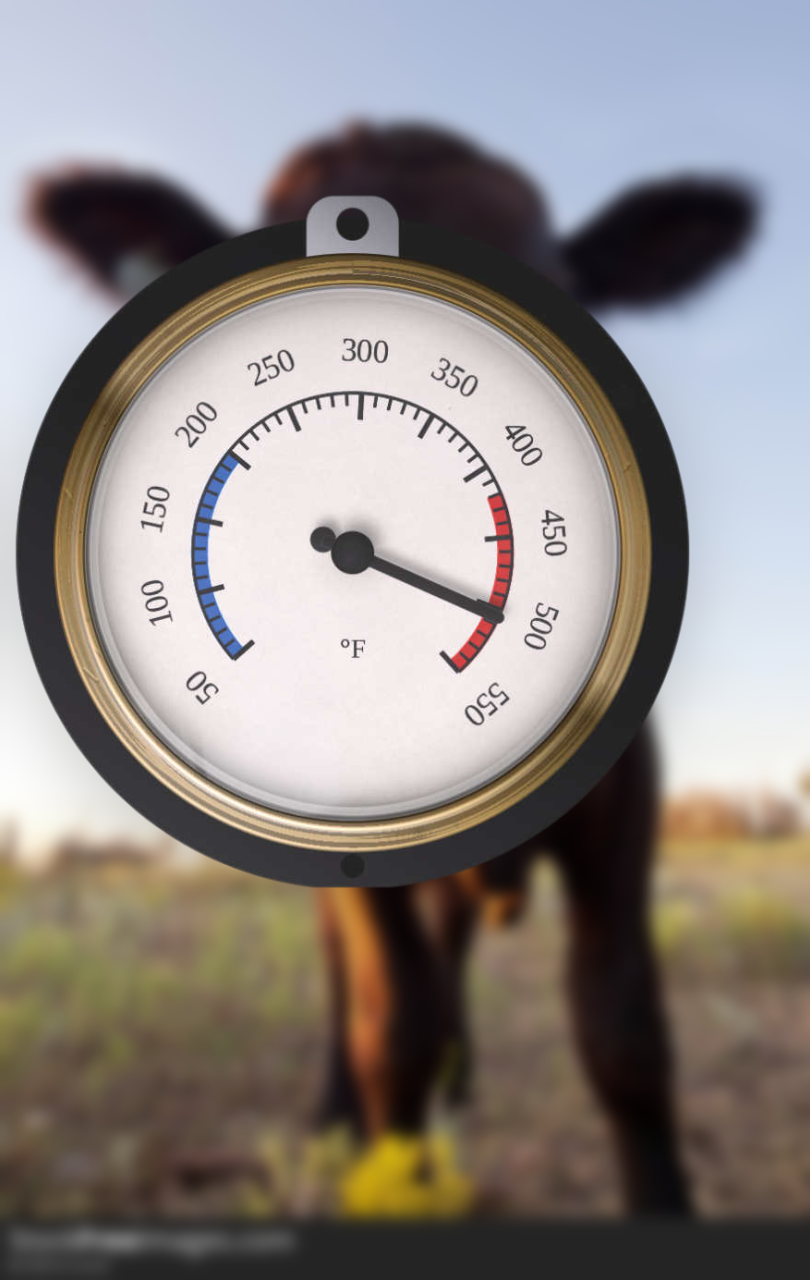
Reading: 505 °F
